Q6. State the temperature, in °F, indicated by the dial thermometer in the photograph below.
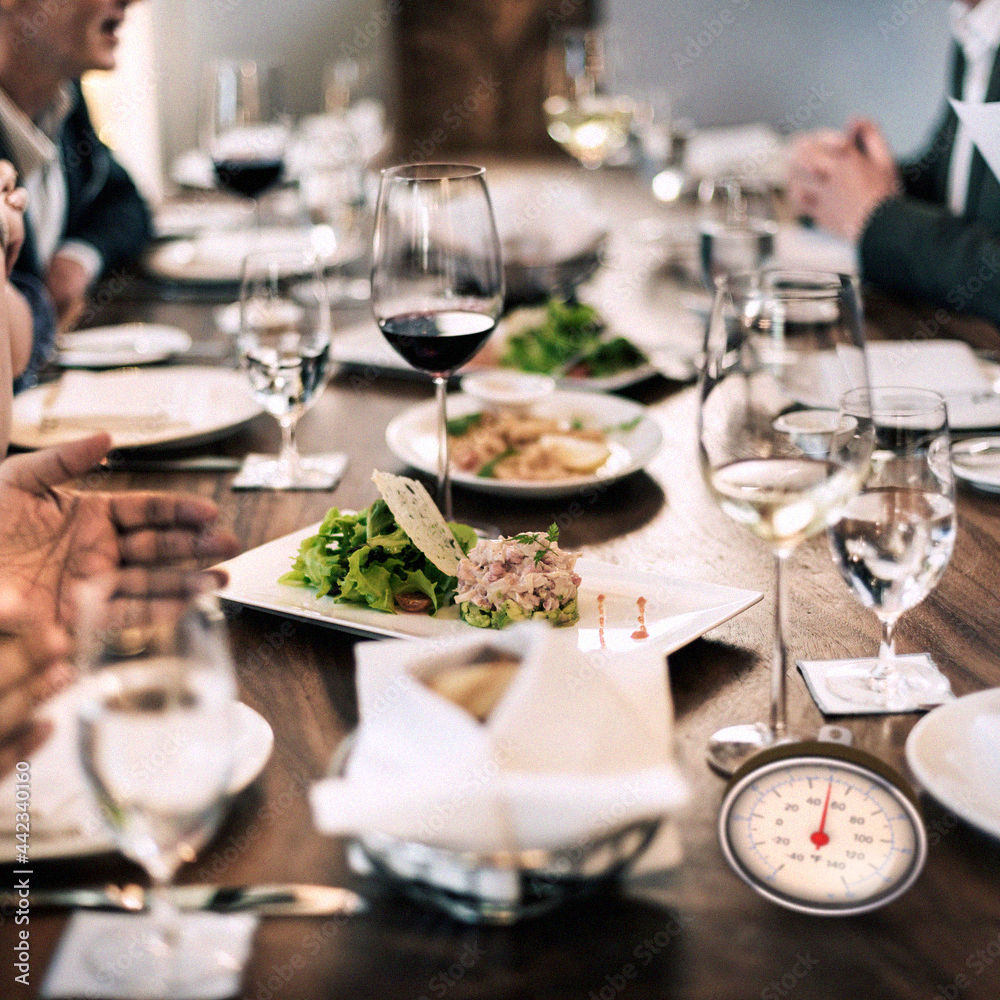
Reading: 50 °F
